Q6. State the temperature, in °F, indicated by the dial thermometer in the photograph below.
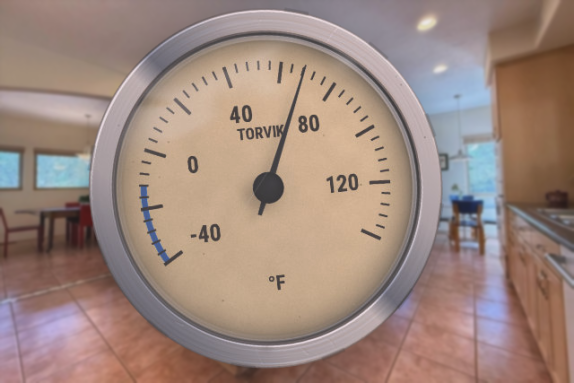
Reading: 68 °F
